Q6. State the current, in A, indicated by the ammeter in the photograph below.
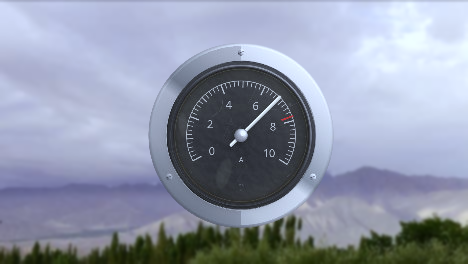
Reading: 6.8 A
